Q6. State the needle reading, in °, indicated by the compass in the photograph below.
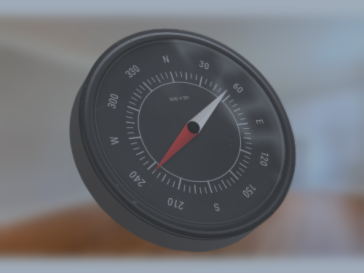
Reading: 235 °
